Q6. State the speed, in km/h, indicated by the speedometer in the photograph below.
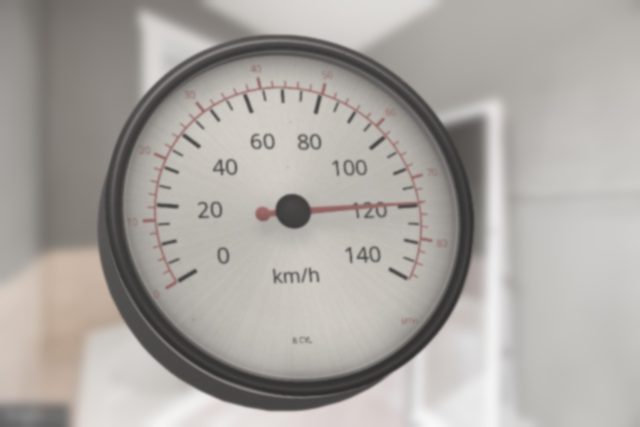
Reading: 120 km/h
